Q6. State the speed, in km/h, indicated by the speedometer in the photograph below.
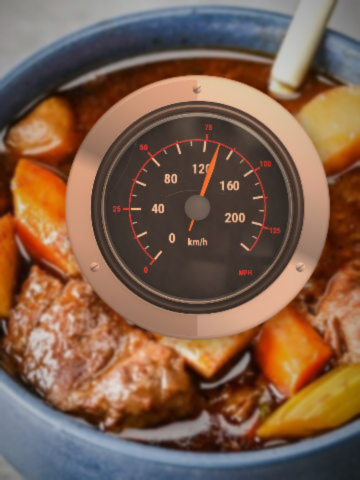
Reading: 130 km/h
